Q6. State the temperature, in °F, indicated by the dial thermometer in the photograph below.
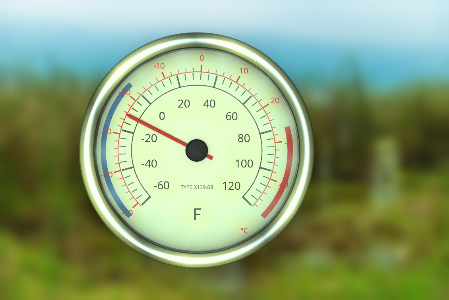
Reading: -12 °F
